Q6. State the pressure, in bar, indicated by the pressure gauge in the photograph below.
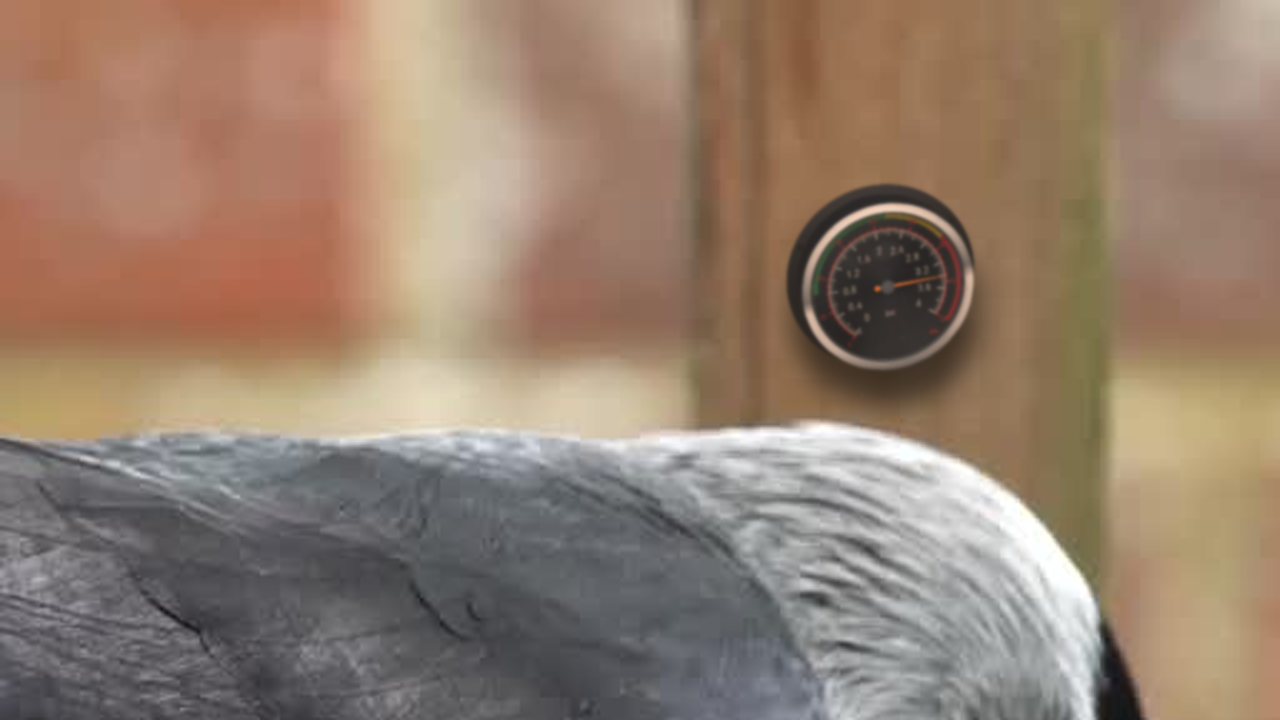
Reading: 3.4 bar
